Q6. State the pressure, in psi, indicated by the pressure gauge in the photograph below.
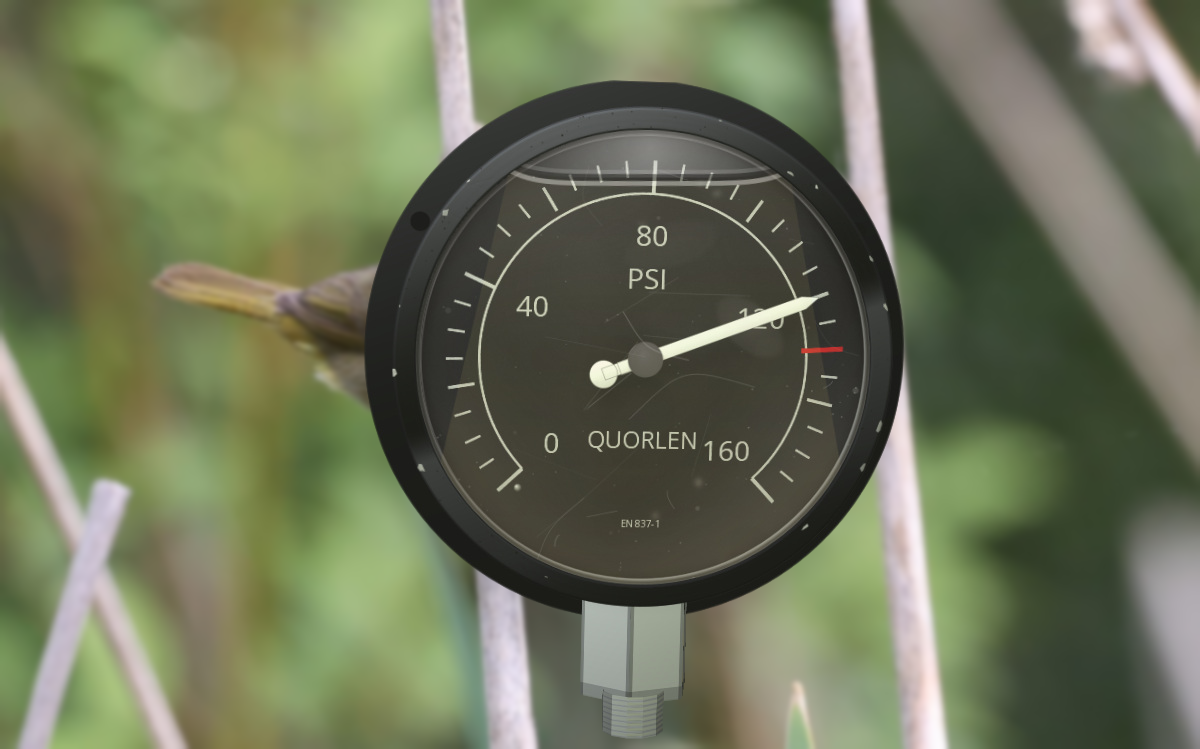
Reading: 120 psi
